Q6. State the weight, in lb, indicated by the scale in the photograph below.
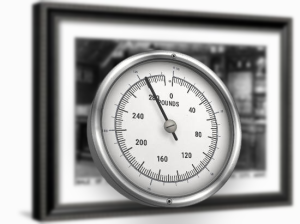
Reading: 280 lb
